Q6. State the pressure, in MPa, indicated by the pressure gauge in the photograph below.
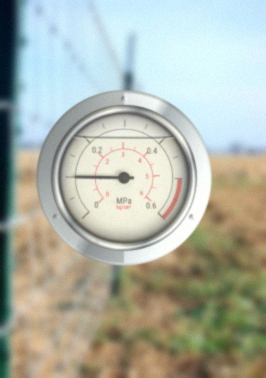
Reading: 0.1 MPa
